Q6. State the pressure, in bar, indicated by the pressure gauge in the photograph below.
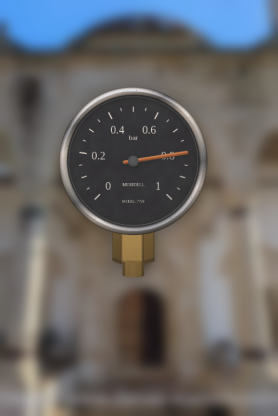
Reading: 0.8 bar
